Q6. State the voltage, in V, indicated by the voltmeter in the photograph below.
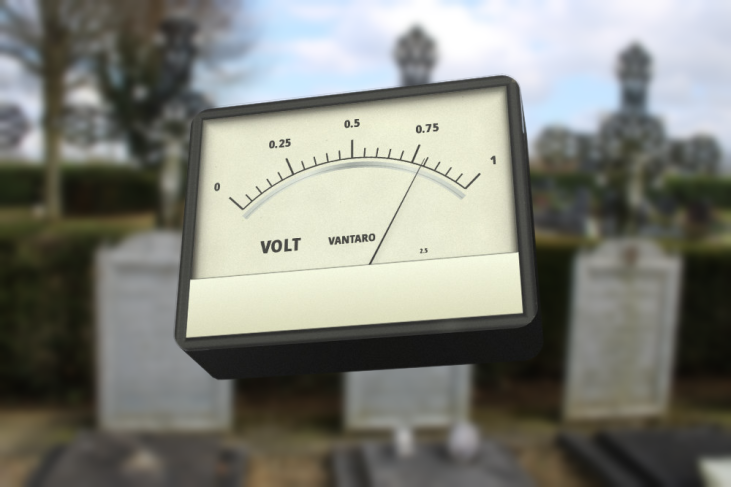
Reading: 0.8 V
